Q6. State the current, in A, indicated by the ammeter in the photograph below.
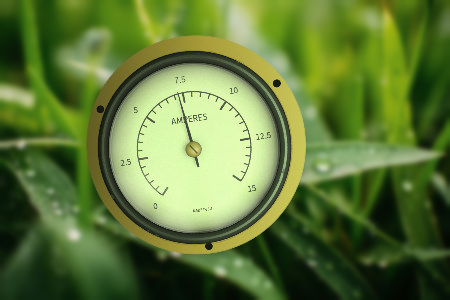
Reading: 7.25 A
